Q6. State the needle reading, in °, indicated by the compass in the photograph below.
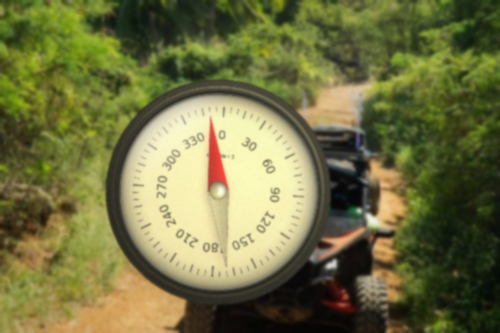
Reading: 350 °
